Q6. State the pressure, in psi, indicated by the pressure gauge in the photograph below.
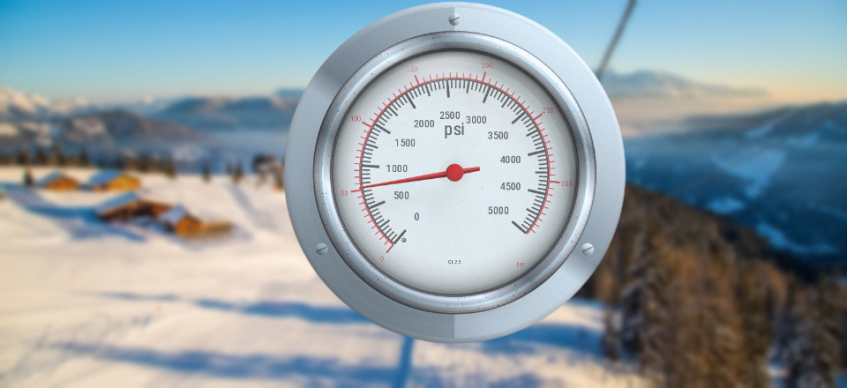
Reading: 750 psi
